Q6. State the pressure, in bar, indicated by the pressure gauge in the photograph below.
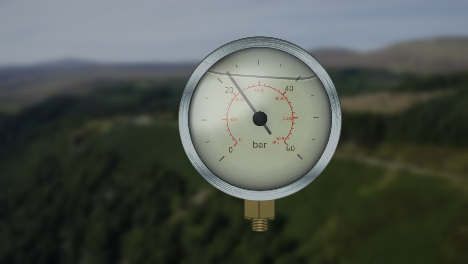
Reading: 22.5 bar
